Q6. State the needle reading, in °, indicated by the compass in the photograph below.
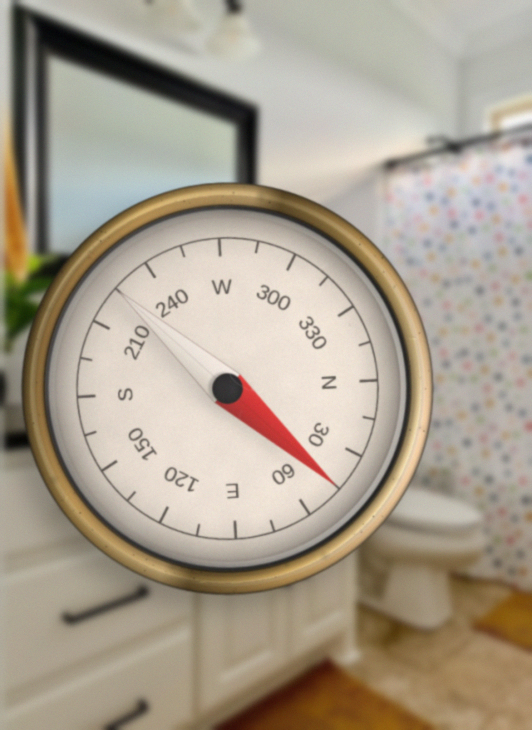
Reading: 45 °
